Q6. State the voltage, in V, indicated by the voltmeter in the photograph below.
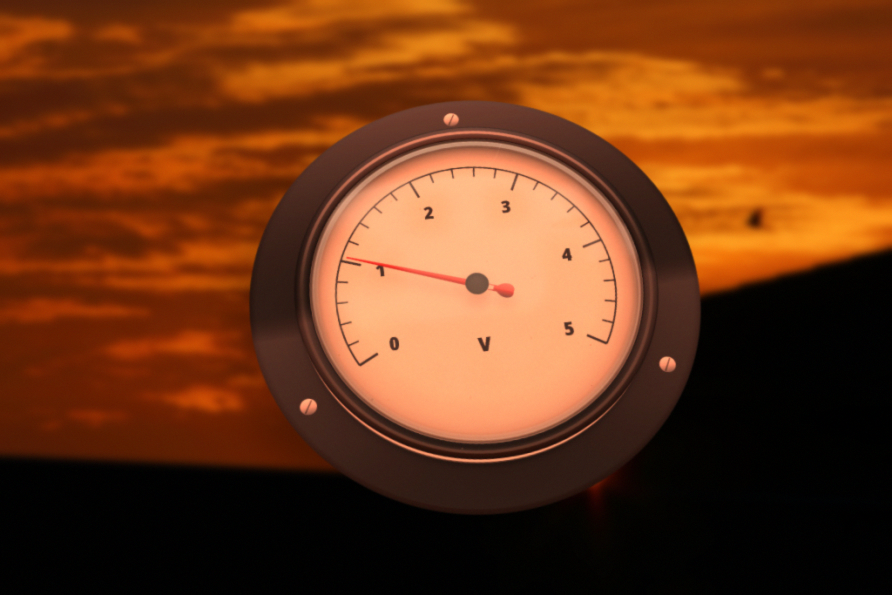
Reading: 1 V
